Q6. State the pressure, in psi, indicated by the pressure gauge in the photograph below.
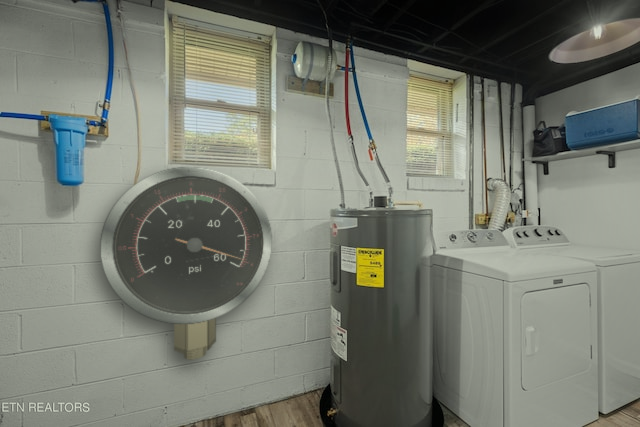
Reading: 57.5 psi
